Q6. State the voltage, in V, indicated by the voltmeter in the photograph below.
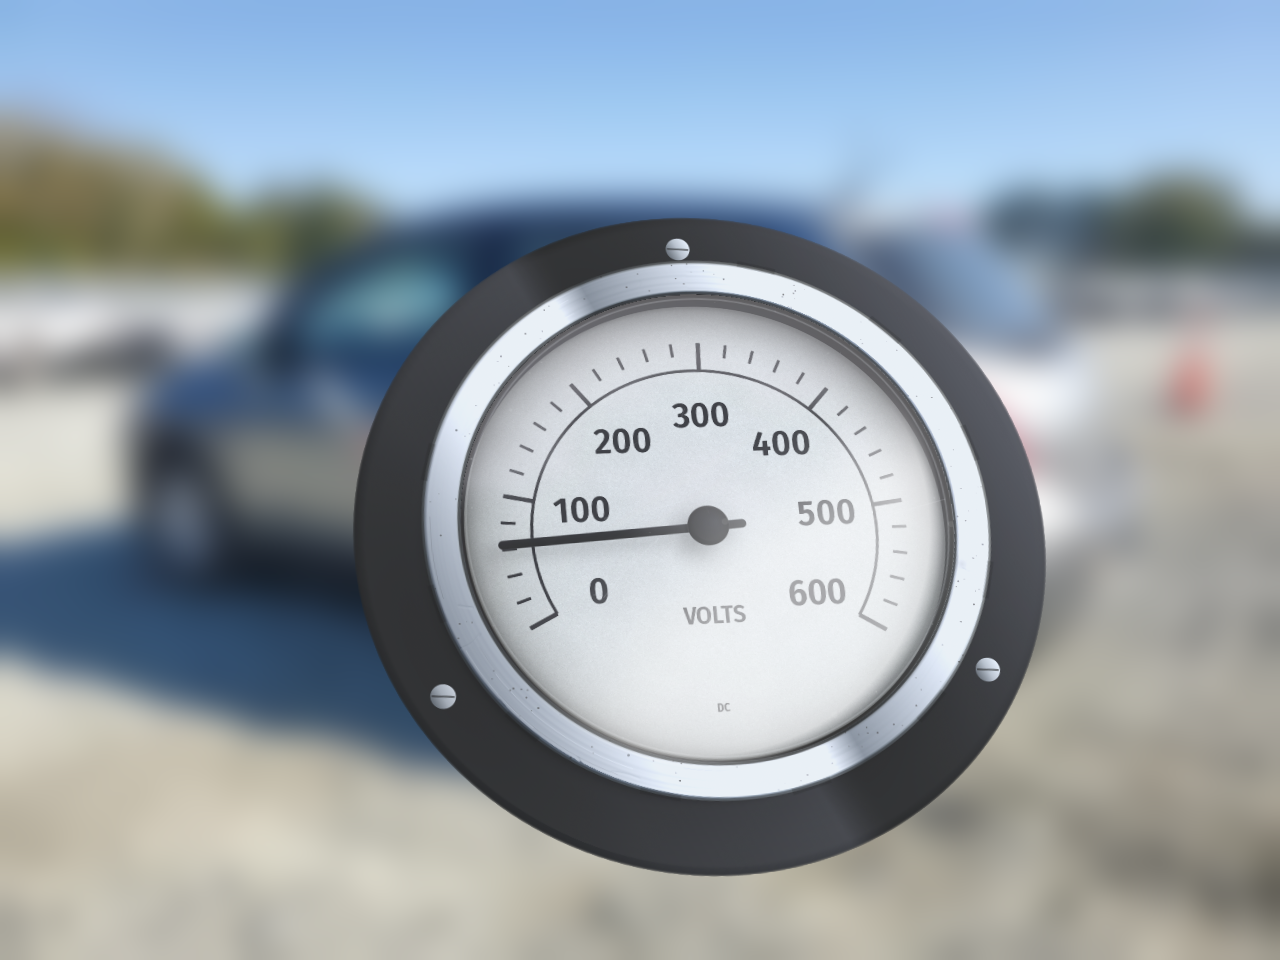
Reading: 60 V
